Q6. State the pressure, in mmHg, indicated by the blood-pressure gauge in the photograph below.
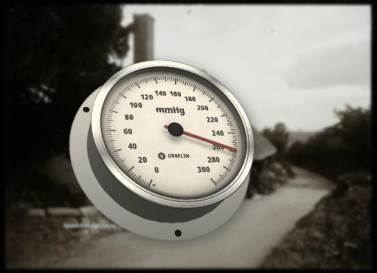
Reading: 260 mmHg
